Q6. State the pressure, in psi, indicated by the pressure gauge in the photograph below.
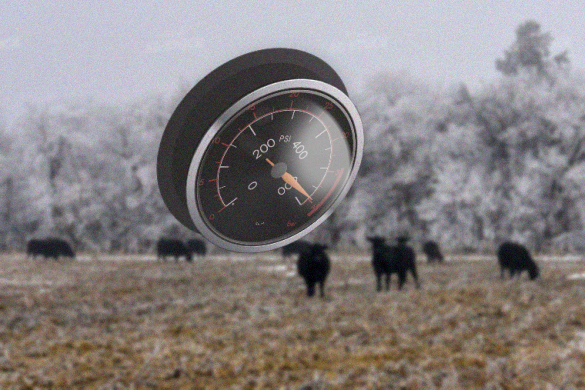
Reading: 575 psi
